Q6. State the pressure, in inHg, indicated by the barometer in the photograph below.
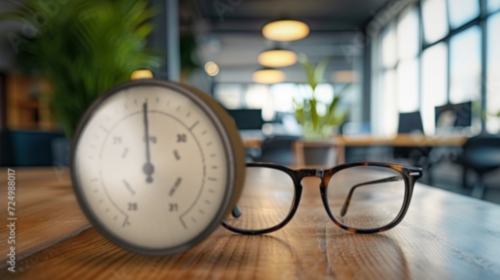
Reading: 29.5 inHg
